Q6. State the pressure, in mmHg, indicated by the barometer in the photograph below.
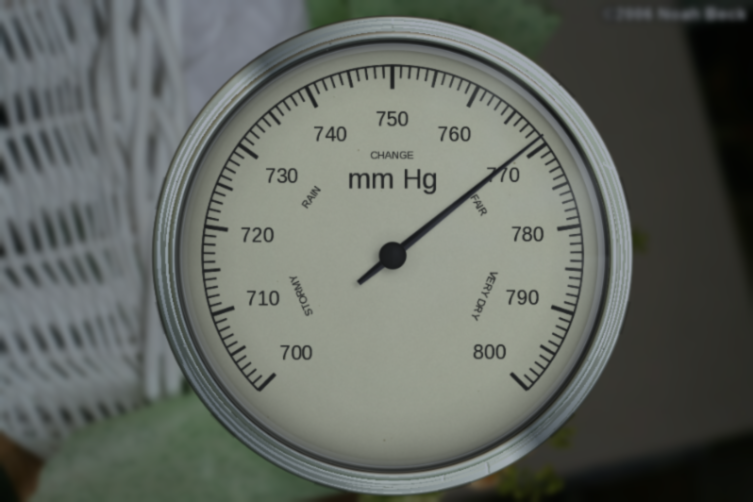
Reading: 769 mmHg
